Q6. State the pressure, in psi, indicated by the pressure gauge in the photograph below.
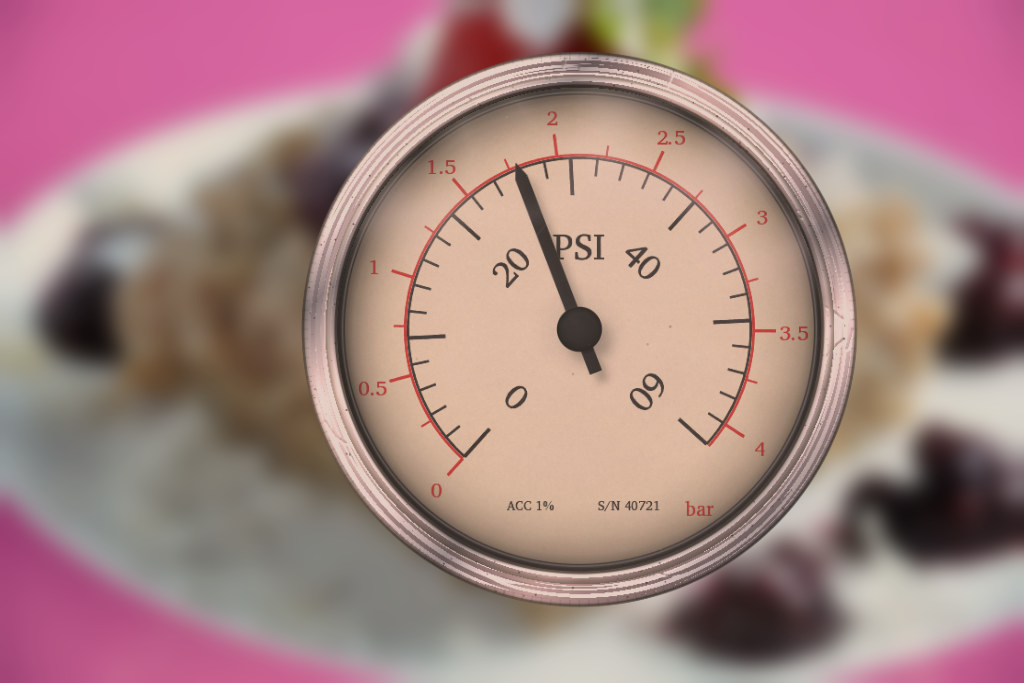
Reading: 26 psi
